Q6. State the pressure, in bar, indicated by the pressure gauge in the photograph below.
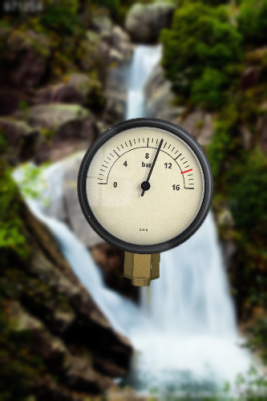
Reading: 9.5 bar
